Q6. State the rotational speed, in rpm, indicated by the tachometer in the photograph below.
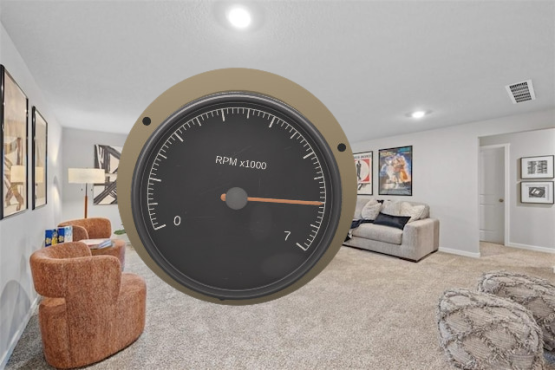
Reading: 6000 rpm
